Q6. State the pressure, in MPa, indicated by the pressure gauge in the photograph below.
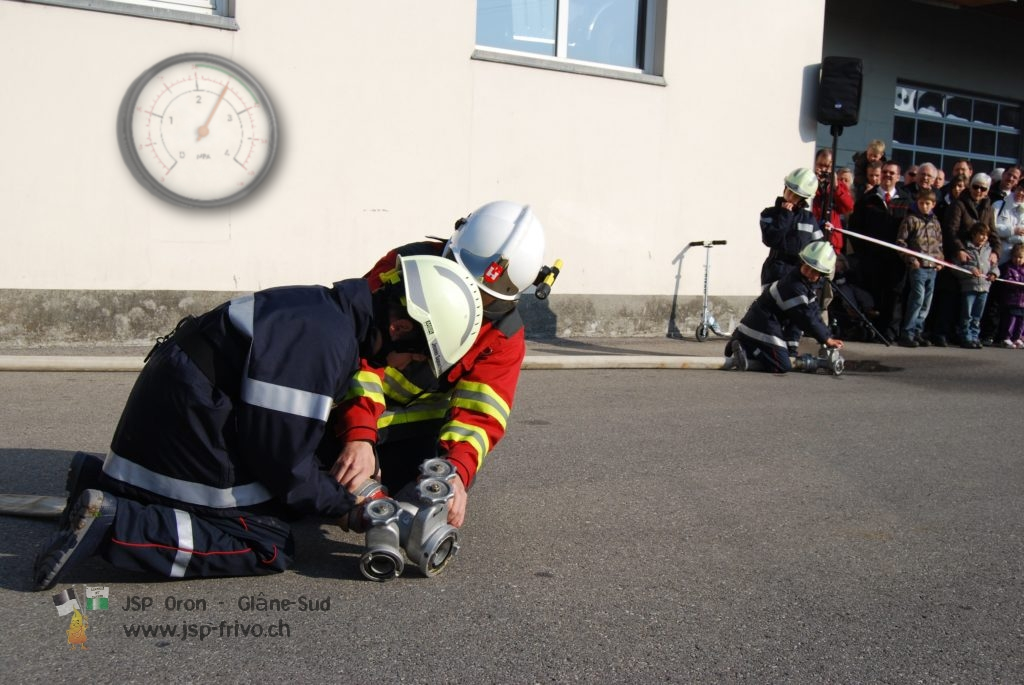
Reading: 2.5 MPa
